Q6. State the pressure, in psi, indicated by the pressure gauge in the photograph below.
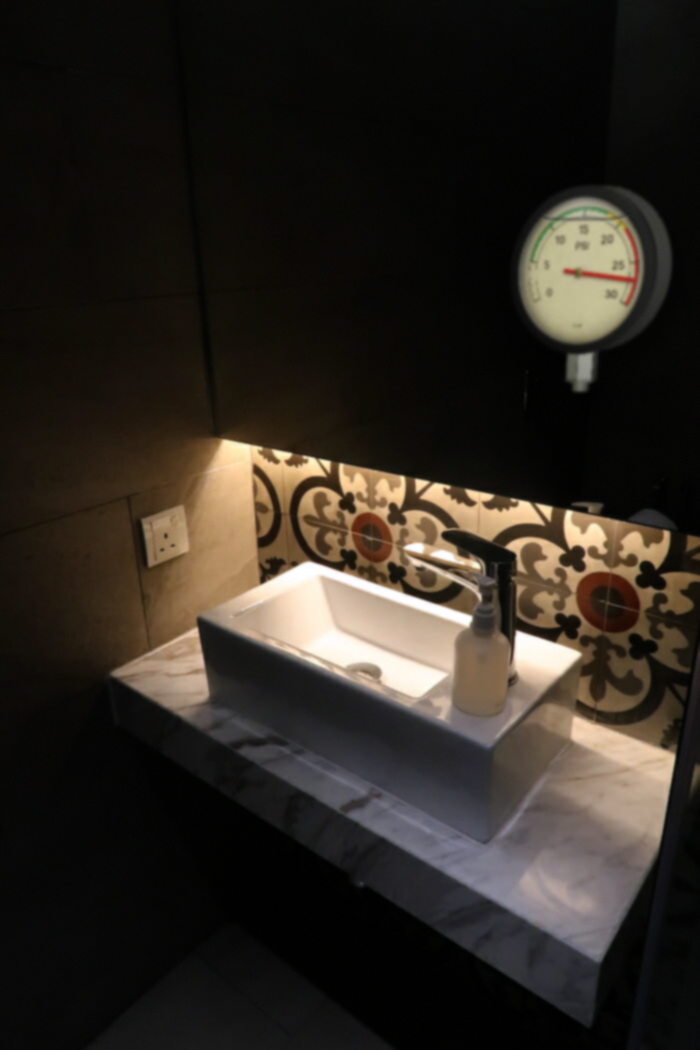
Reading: 27 psi
